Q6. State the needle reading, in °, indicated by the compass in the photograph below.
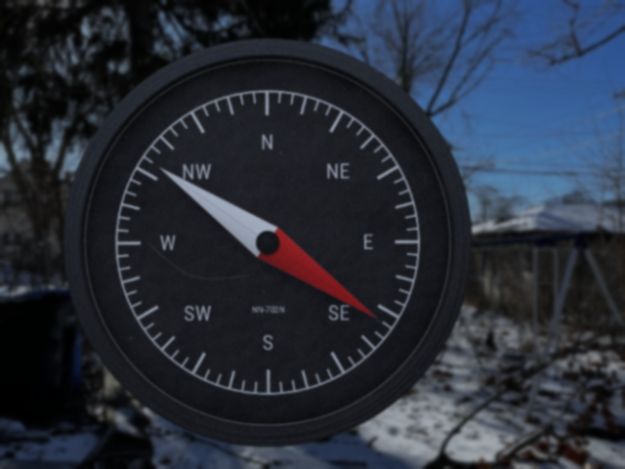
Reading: 125 °
